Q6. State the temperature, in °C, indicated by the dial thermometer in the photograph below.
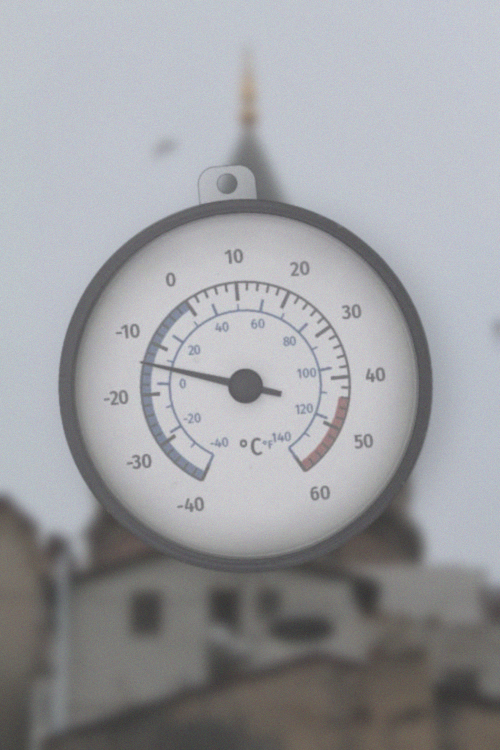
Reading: -14 °C
